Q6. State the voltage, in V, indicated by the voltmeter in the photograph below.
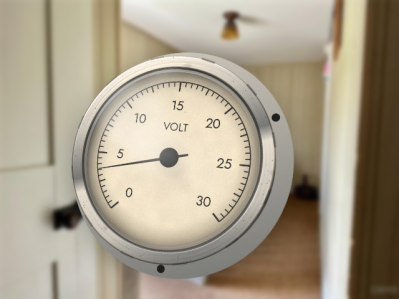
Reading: 3.5 V
